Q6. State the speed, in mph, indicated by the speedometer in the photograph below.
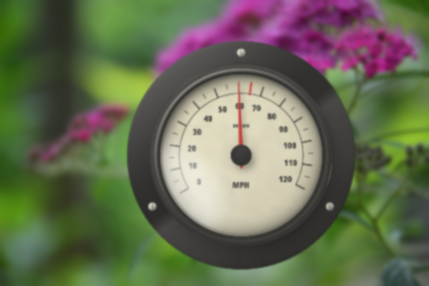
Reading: 60 mph
